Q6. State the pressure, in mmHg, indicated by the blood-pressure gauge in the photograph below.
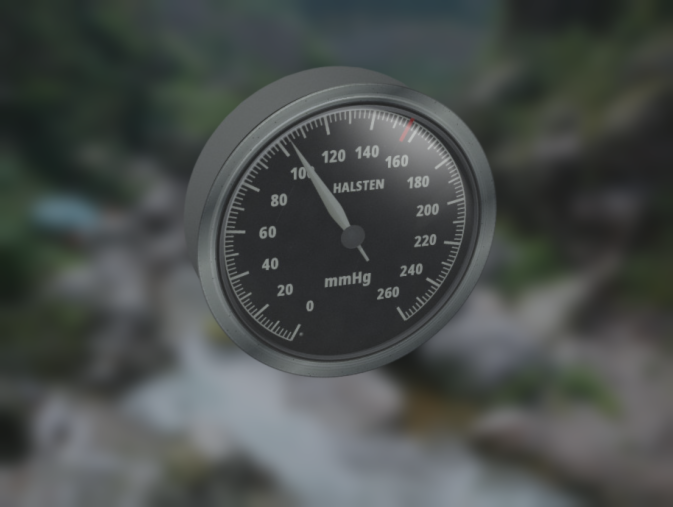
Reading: 104 mmHg
